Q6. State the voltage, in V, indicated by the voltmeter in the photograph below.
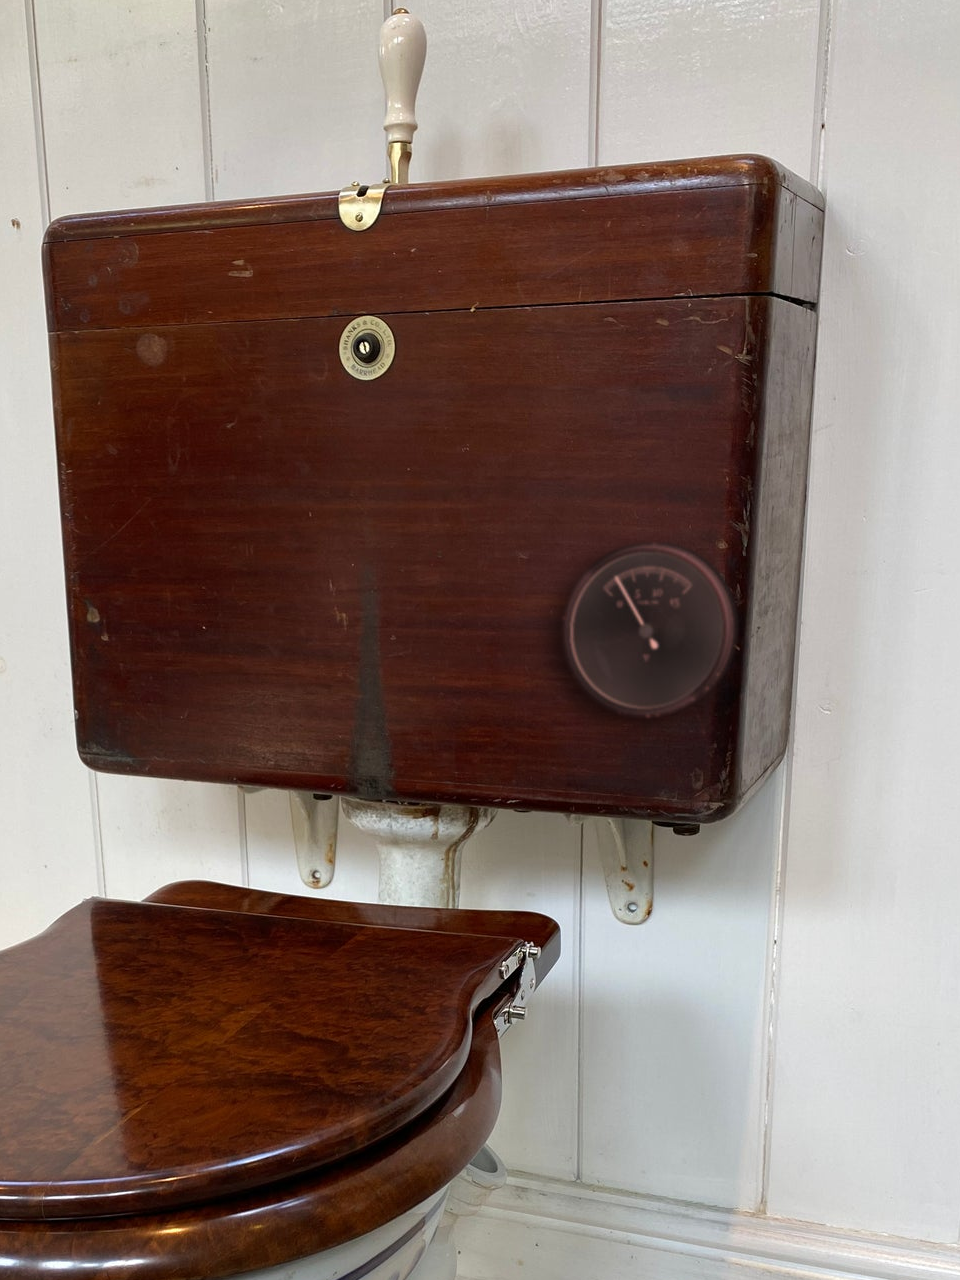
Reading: 2.5 V
